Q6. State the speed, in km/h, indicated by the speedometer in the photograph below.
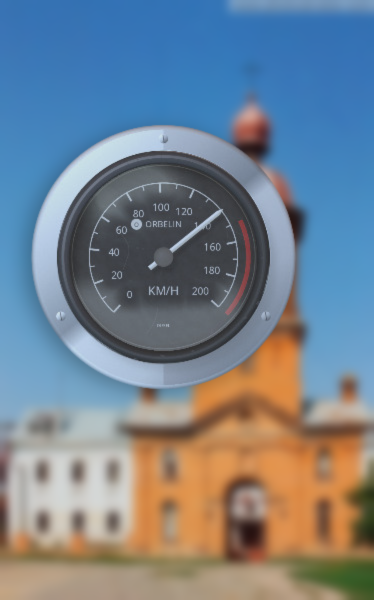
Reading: 140 km/h
